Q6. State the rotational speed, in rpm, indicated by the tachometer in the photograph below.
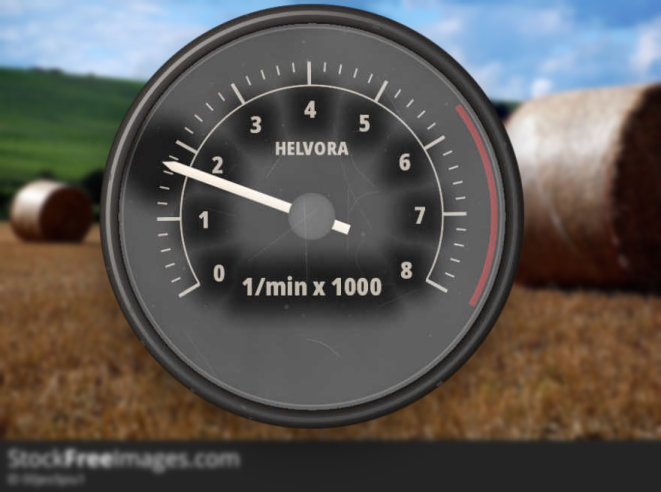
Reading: 1700 rpm
